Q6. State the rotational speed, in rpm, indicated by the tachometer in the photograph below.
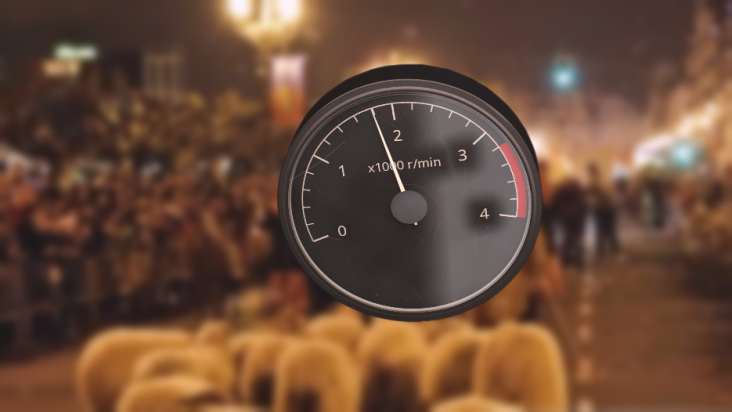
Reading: 1800 rpm
